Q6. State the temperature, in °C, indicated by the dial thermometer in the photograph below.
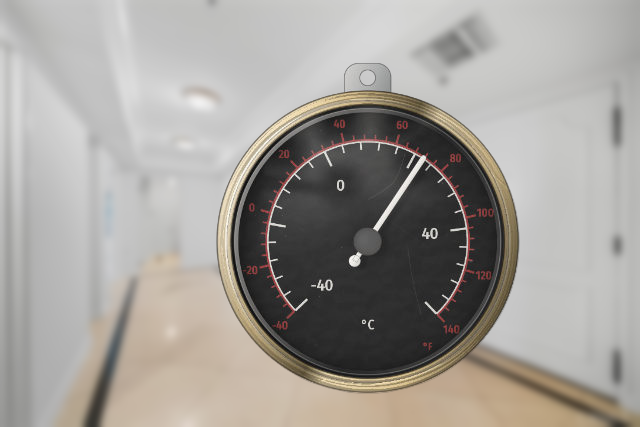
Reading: 22 °C
